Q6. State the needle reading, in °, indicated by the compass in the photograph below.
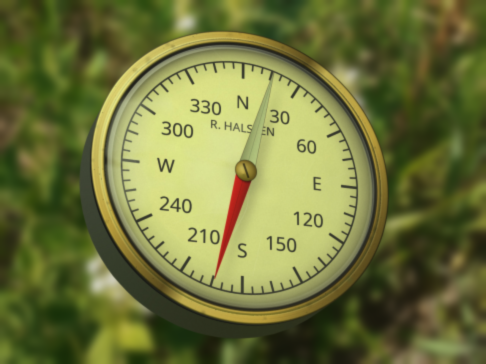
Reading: 195 °
